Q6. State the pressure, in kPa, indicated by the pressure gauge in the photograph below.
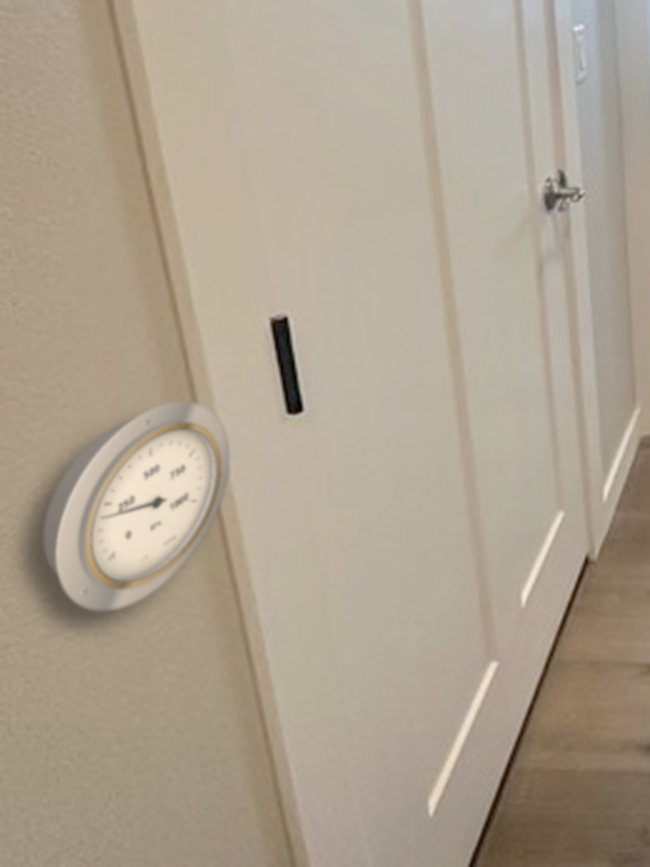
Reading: 200 kPa
